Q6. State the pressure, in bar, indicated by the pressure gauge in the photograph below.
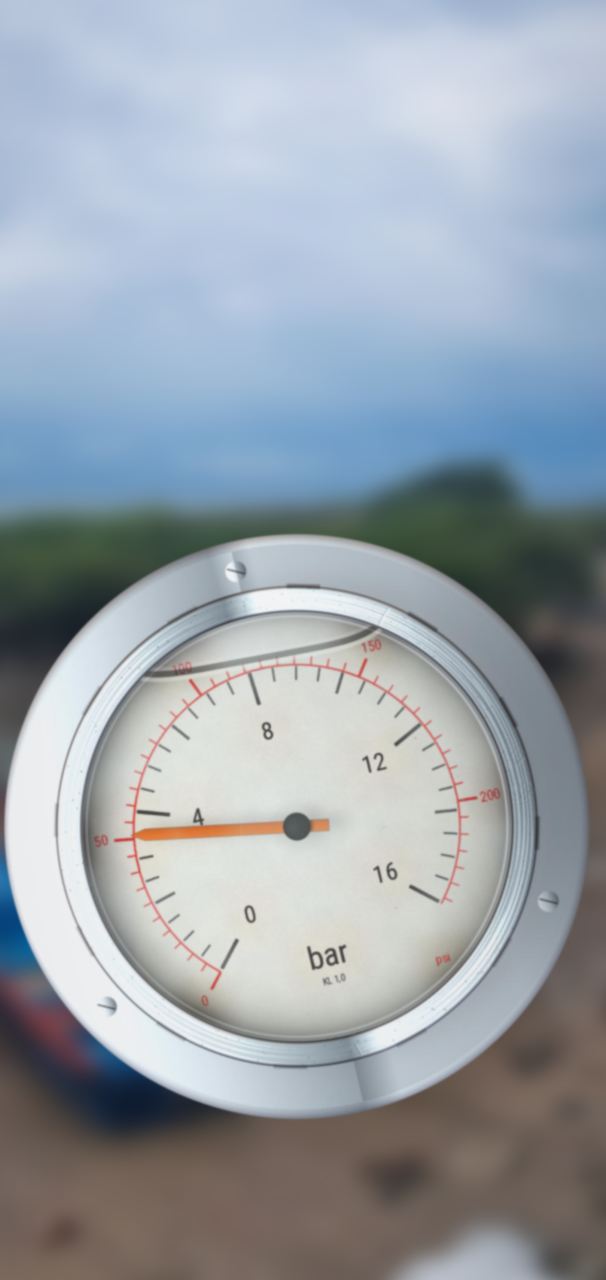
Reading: 3.5 bar
